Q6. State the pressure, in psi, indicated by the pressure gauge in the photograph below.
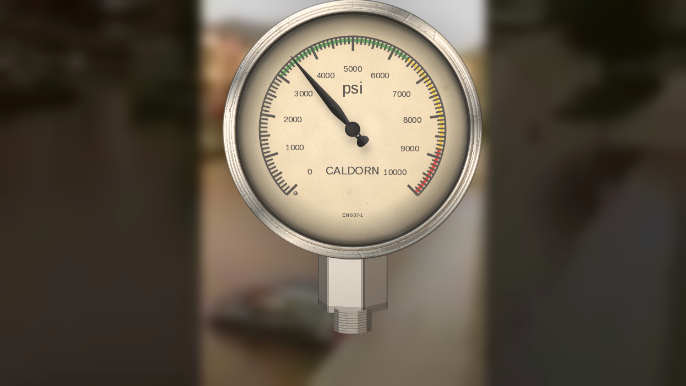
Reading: 3500 psi
